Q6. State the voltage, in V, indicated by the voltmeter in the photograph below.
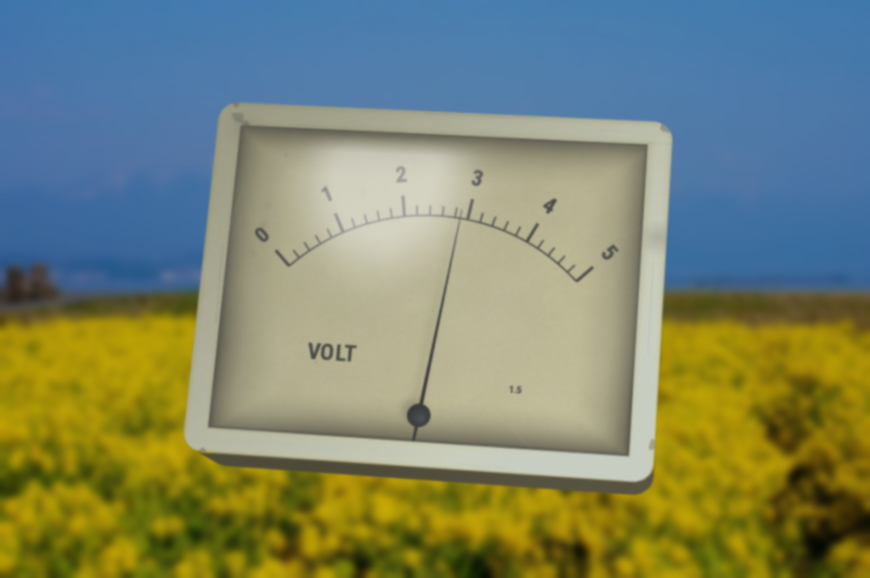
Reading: 2.9 V
